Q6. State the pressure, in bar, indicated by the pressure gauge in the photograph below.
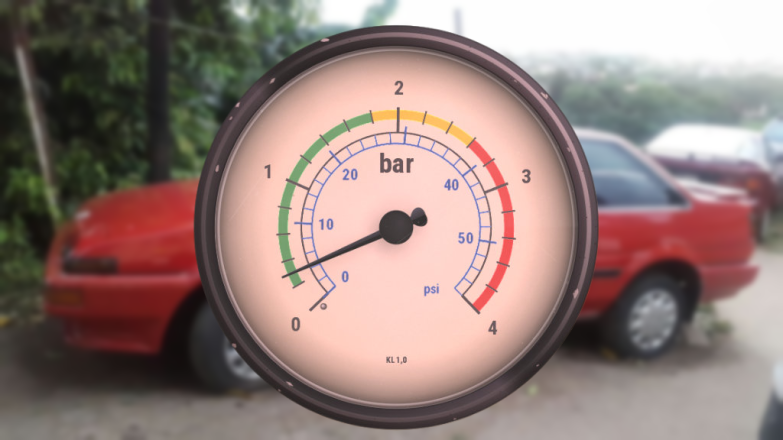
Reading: 0.3 bar
